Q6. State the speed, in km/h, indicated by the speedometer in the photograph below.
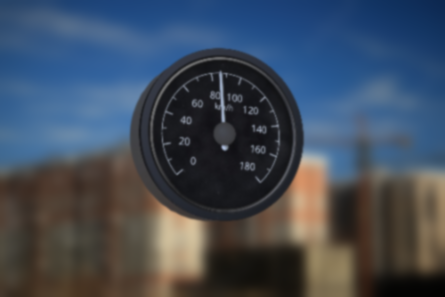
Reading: 85 km/h
